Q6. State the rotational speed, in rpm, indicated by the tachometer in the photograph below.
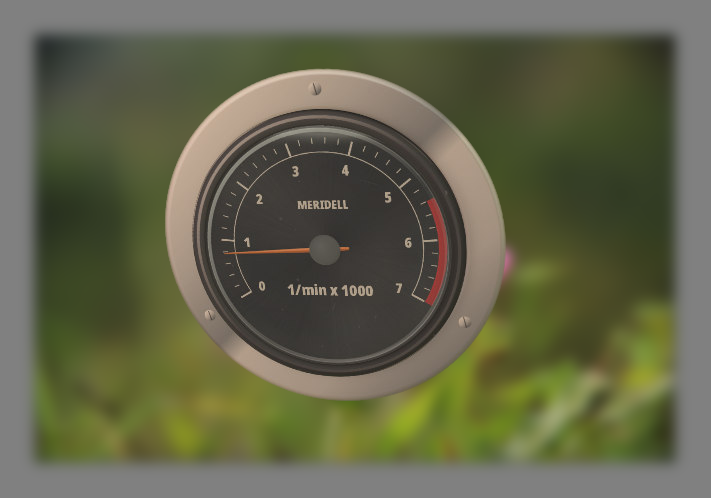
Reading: 800 rpm
